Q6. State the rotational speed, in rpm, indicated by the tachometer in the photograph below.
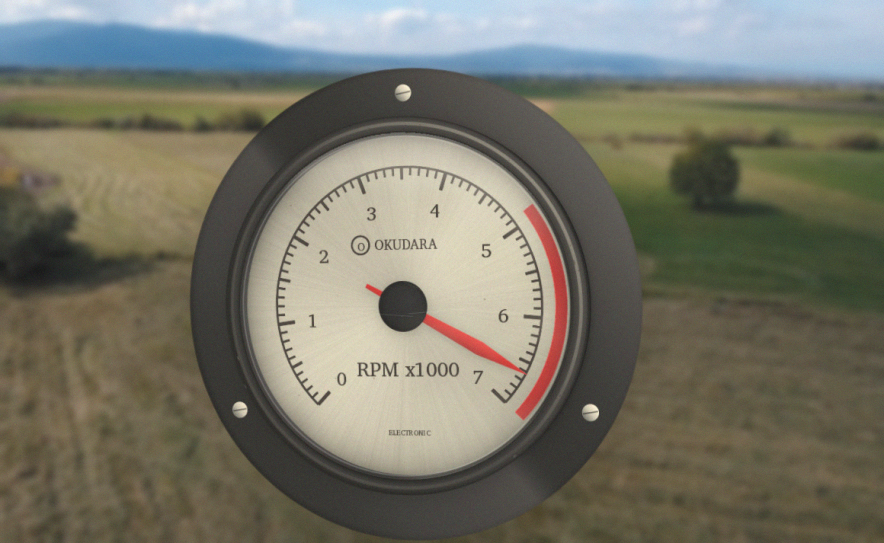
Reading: 6600 rpm
